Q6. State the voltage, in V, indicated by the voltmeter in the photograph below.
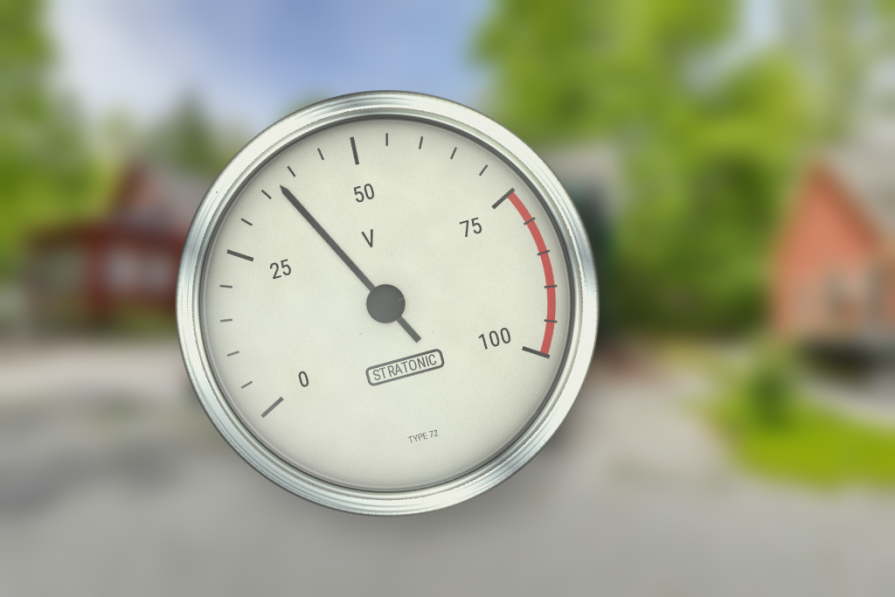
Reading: 37.5 V
